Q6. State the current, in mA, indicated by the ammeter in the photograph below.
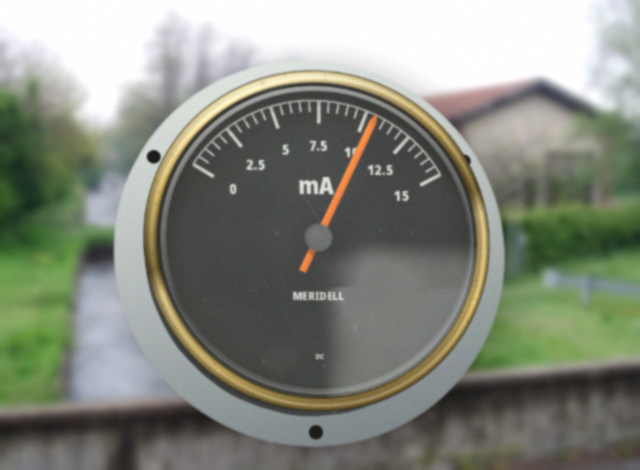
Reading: 10.5 mA
